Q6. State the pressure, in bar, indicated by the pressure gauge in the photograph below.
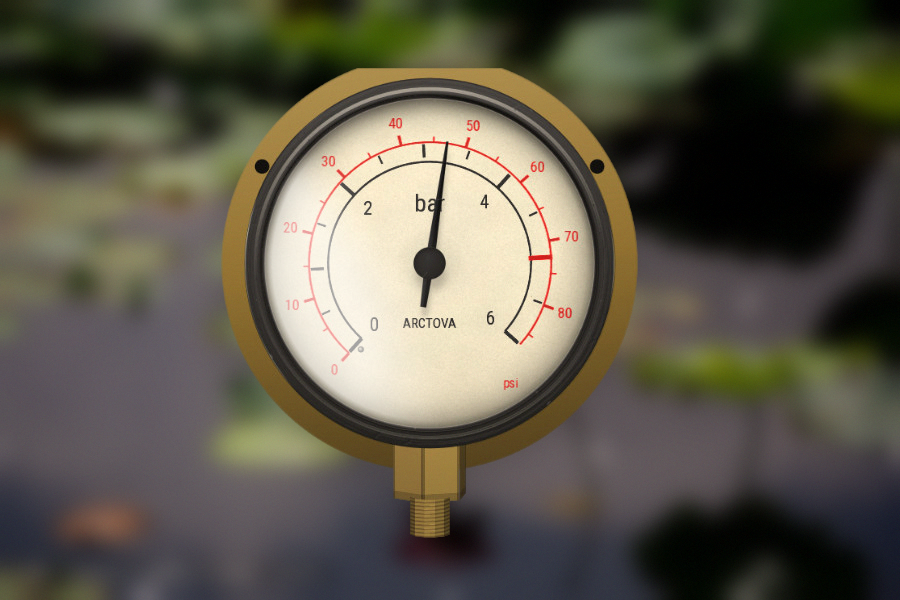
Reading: 3.25 bar
